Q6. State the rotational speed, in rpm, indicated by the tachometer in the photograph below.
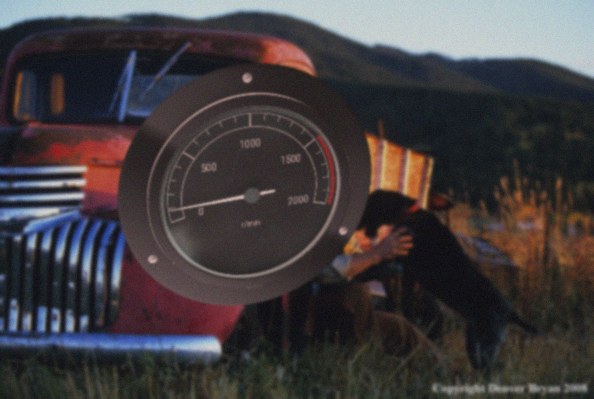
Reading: 100 rpm
